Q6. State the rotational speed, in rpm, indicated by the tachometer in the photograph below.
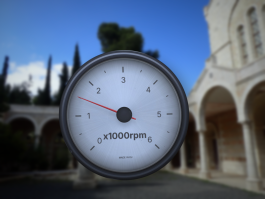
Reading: 1500 rpm
